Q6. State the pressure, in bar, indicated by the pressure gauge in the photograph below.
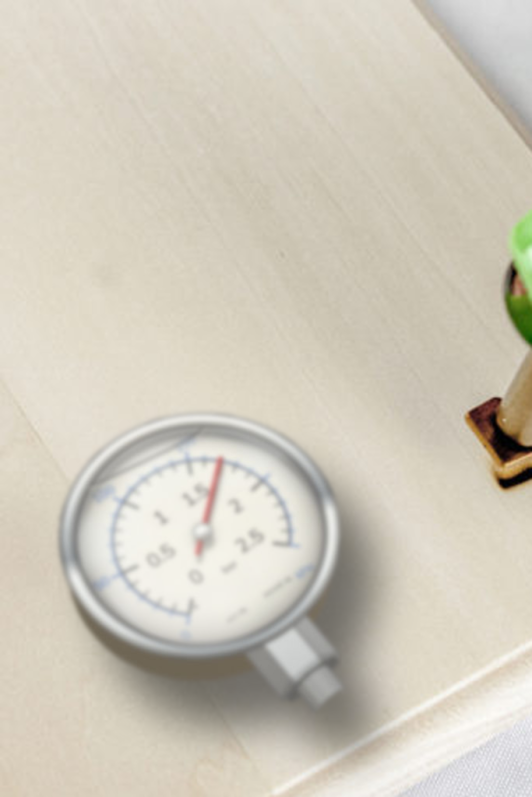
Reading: 1.7 bar
